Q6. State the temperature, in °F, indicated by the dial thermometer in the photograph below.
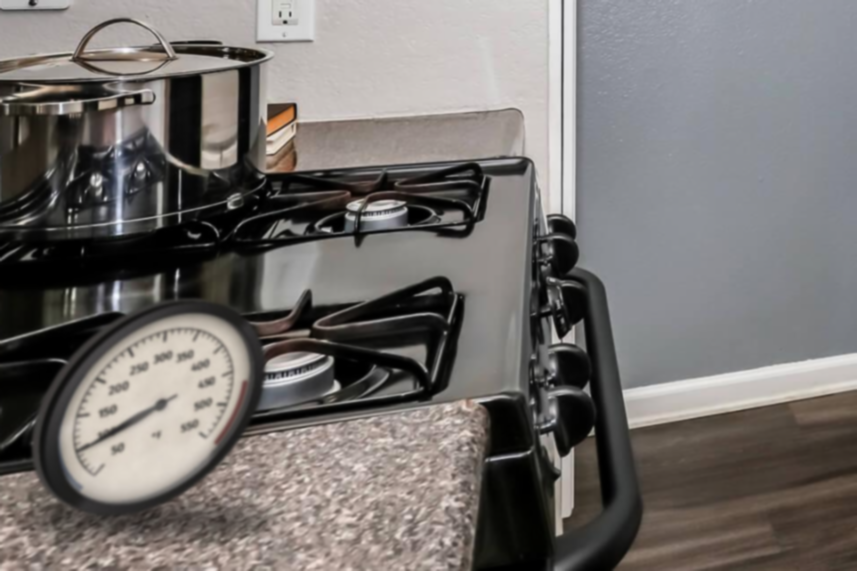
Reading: 100 °F
